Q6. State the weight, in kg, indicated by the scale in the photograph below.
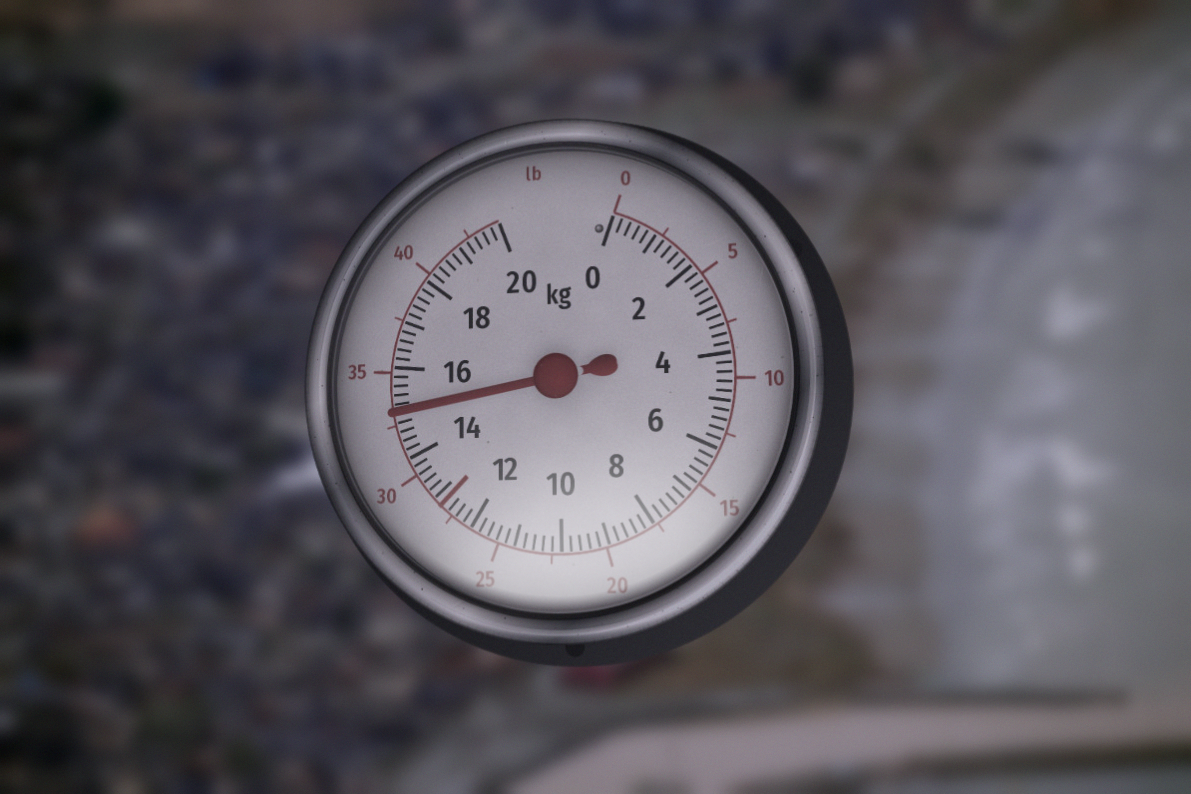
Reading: 15 kg
